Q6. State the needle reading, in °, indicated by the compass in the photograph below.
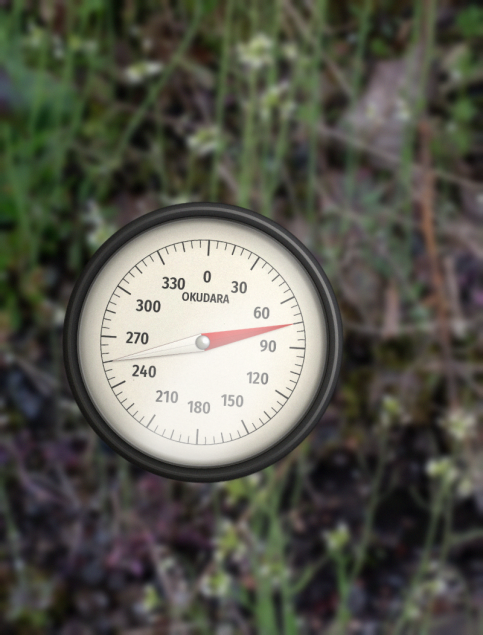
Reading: 75 °
